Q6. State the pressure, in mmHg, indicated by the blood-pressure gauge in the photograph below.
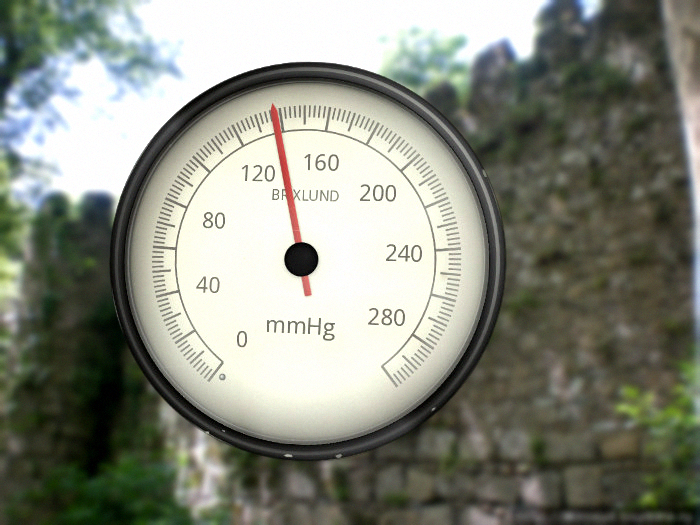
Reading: 138 mmHg
